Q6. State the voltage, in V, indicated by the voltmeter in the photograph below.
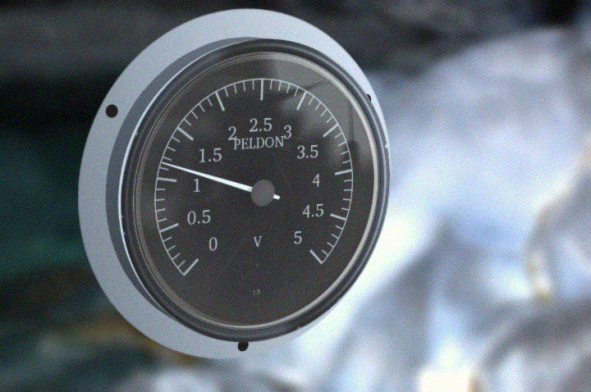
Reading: 1.15 V
